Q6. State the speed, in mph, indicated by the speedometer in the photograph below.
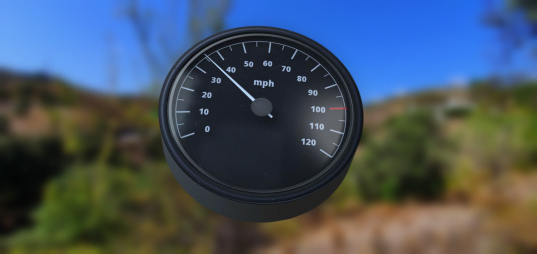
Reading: 35 mph
